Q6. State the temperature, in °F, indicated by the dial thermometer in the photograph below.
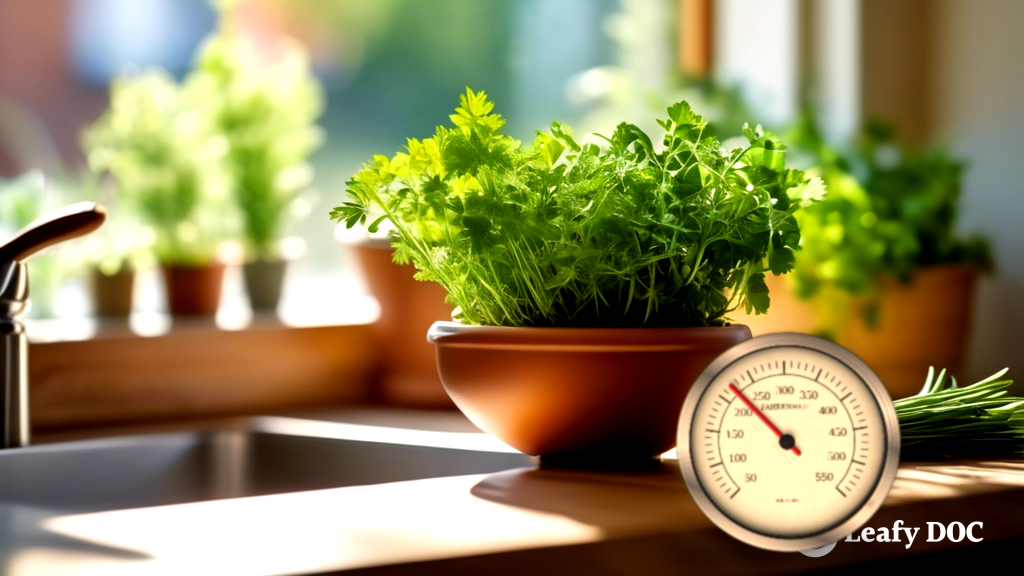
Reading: 220 °F
